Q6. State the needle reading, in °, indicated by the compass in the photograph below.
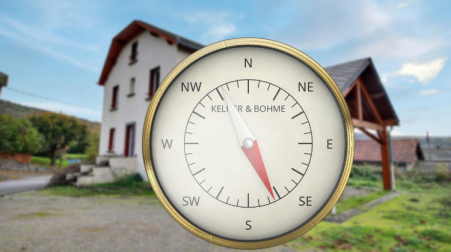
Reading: 155 °
